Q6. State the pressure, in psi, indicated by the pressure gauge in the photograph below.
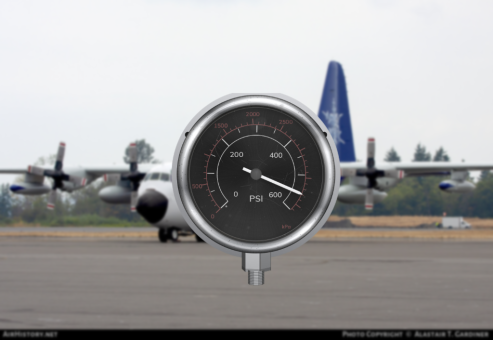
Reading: 550 psi
